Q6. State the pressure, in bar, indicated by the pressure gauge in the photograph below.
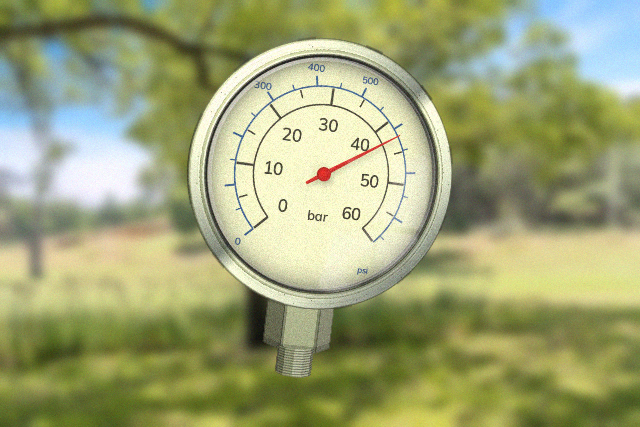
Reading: 42.5 bar
